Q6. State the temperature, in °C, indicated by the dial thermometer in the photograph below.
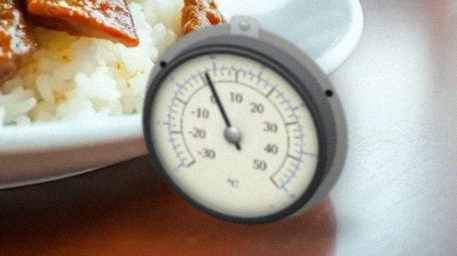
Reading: 2 °C
